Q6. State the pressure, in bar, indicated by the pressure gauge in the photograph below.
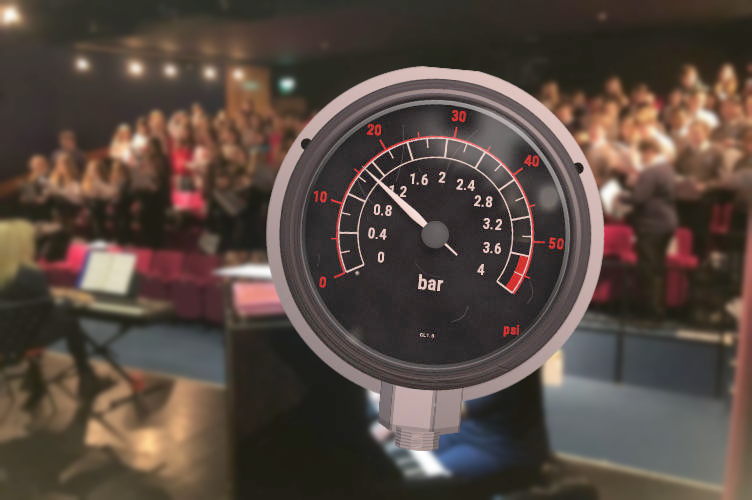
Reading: 1.1 bar
